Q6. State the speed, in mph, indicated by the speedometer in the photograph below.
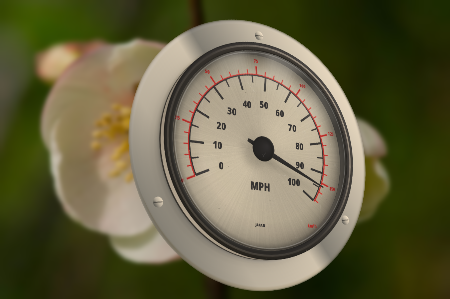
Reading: 95 mph
